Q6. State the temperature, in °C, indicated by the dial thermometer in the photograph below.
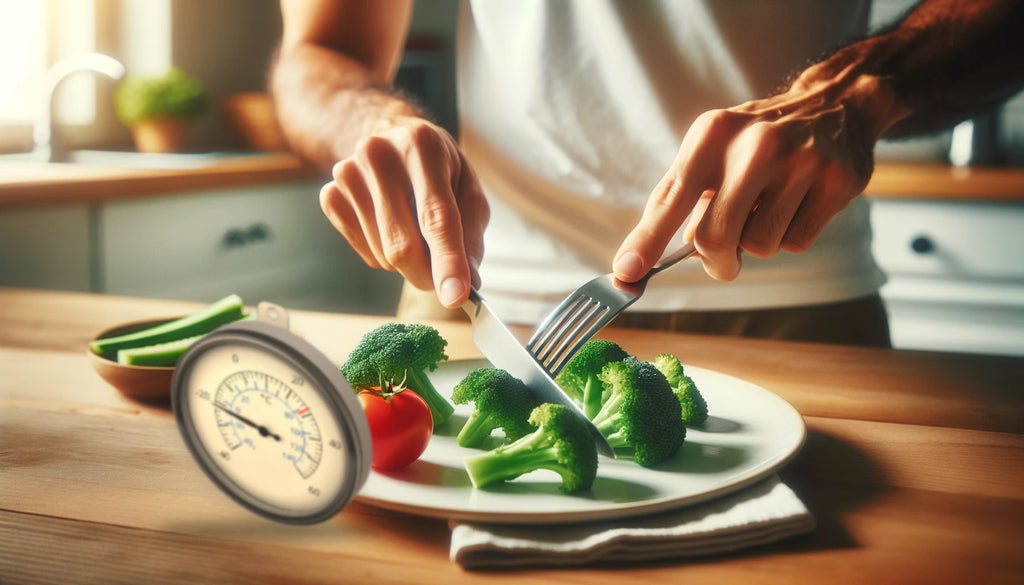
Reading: -20 °C
